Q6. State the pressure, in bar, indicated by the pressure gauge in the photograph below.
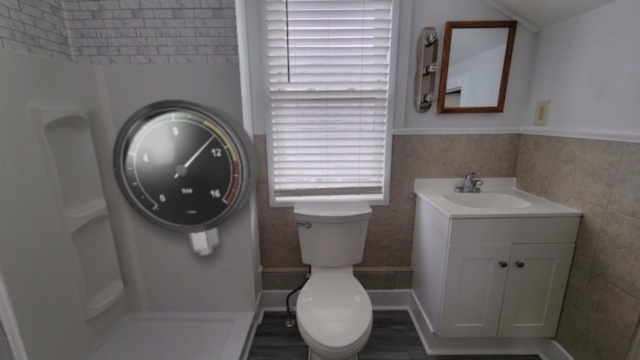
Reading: 11 bar
